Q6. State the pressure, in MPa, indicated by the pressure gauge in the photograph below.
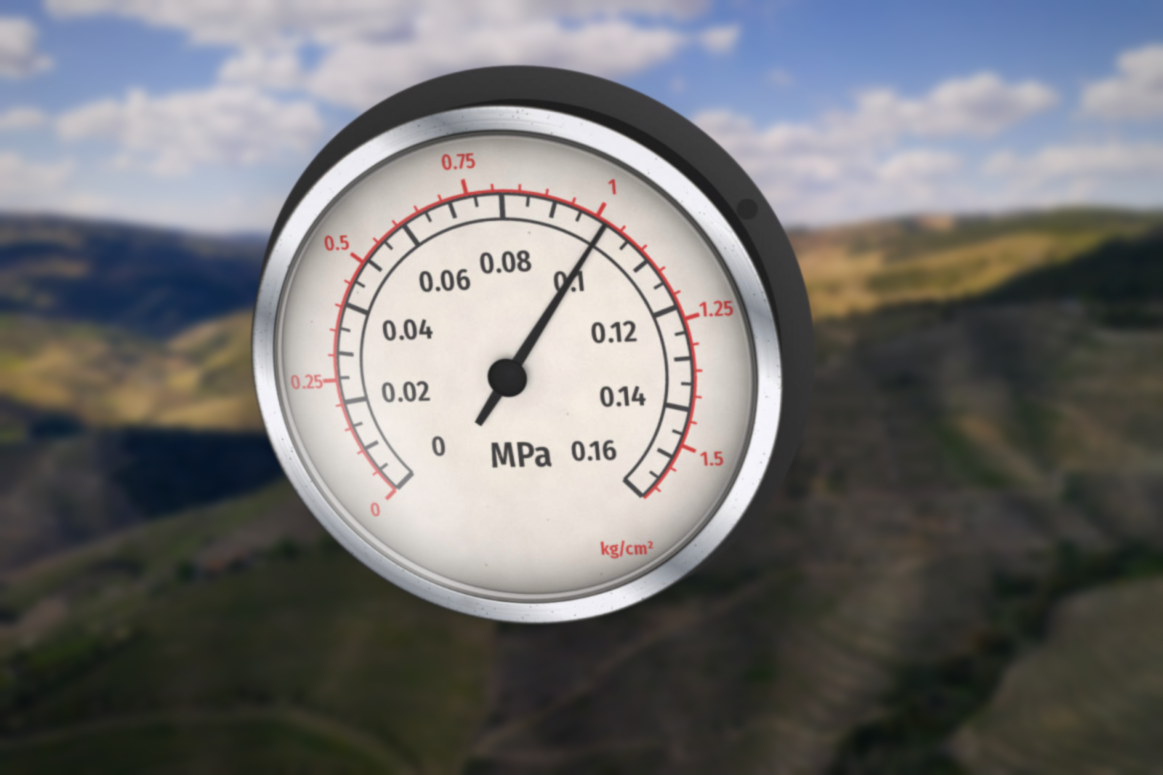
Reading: 0.1 MPa
